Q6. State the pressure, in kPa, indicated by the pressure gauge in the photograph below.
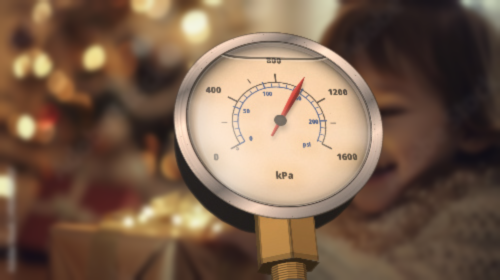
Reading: 1000 kPa
